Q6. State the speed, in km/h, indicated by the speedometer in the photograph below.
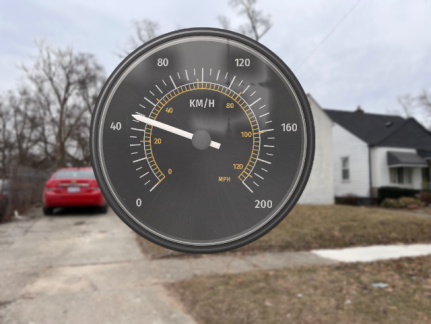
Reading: 47.5 km/h
